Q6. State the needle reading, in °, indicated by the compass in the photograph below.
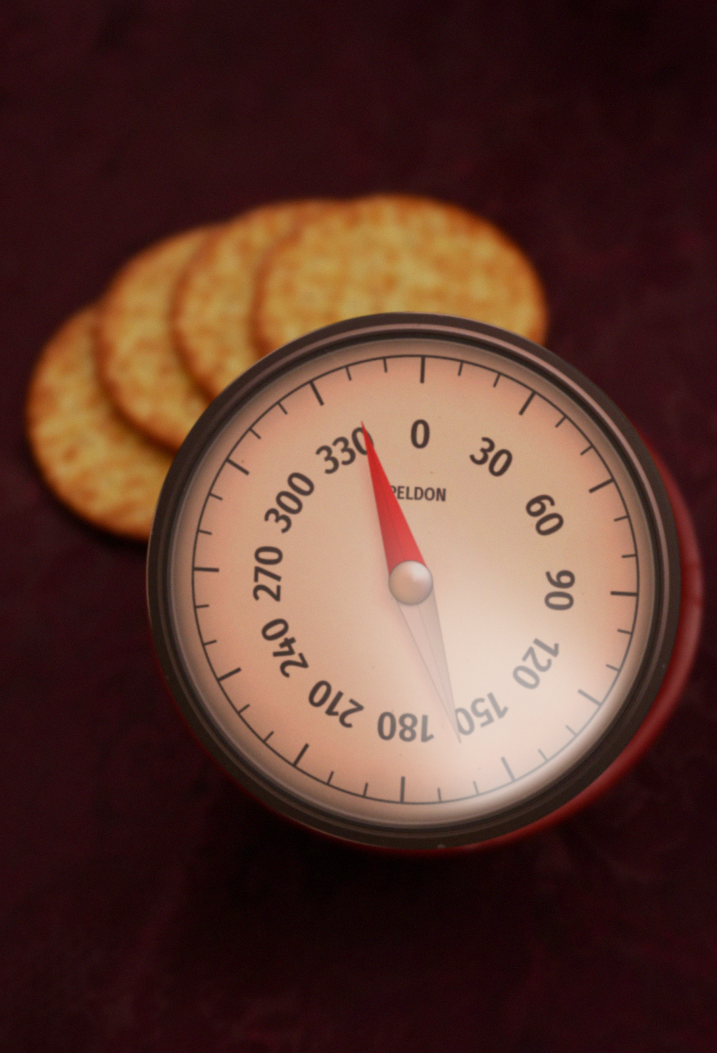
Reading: 340 °
